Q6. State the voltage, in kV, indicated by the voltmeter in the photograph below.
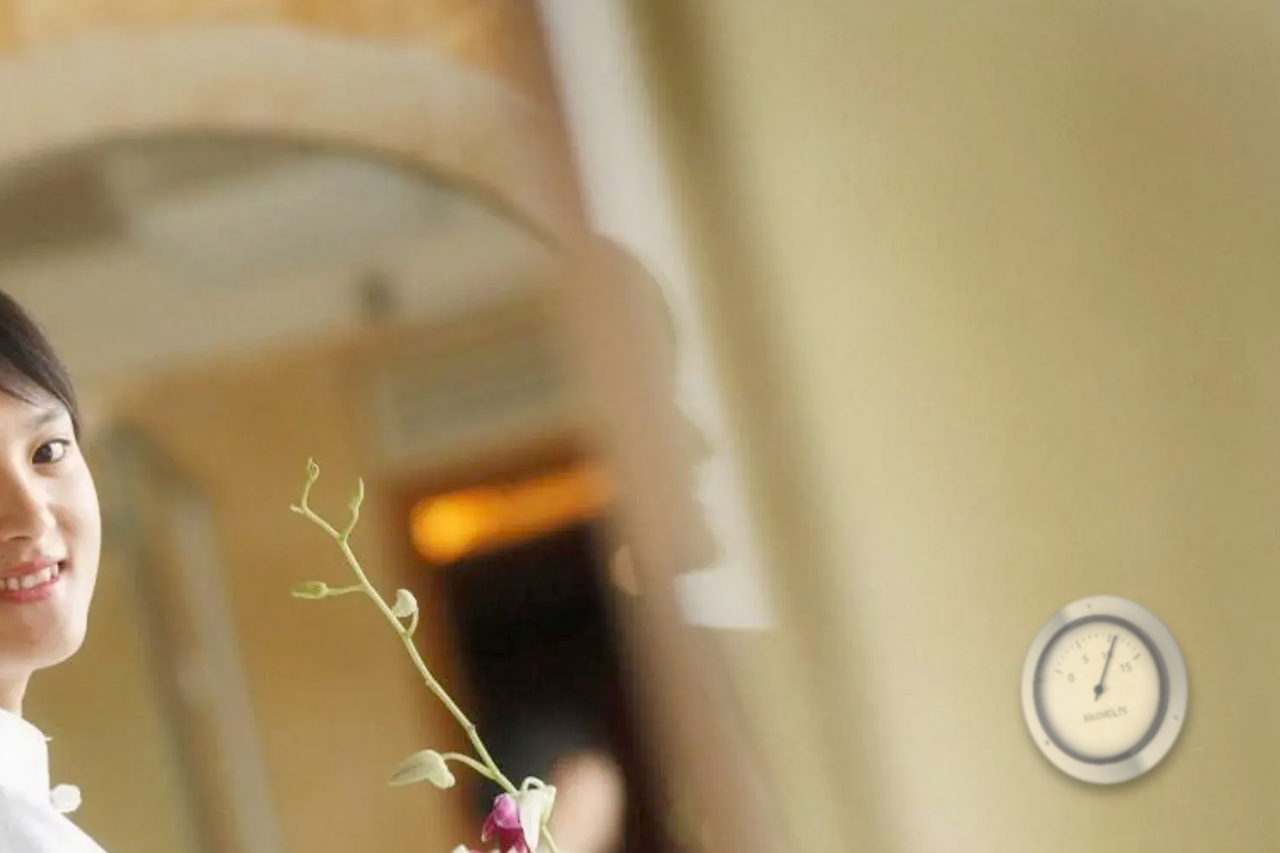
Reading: 11 kV
